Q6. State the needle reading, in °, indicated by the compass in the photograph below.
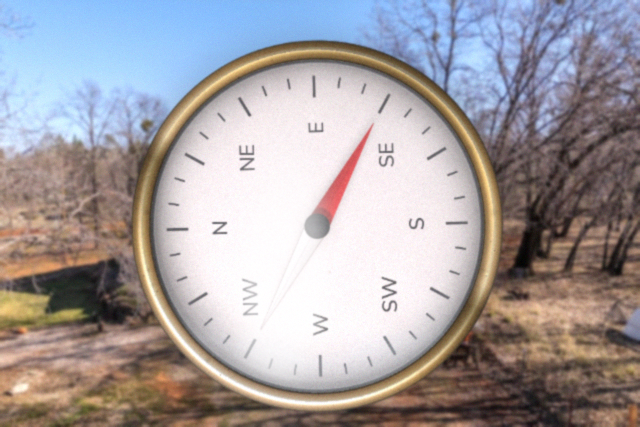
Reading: 120 °
